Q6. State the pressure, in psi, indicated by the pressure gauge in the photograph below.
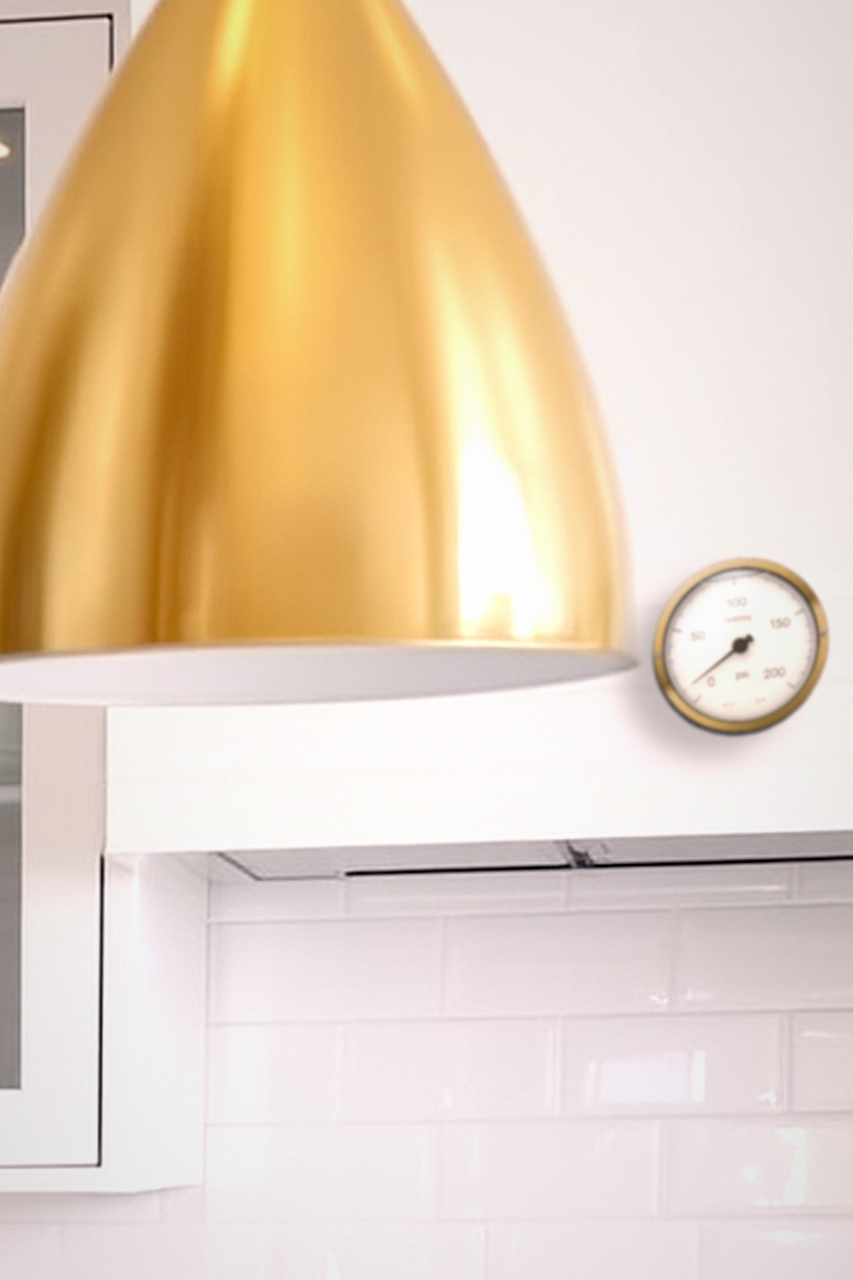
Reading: 10 psi
